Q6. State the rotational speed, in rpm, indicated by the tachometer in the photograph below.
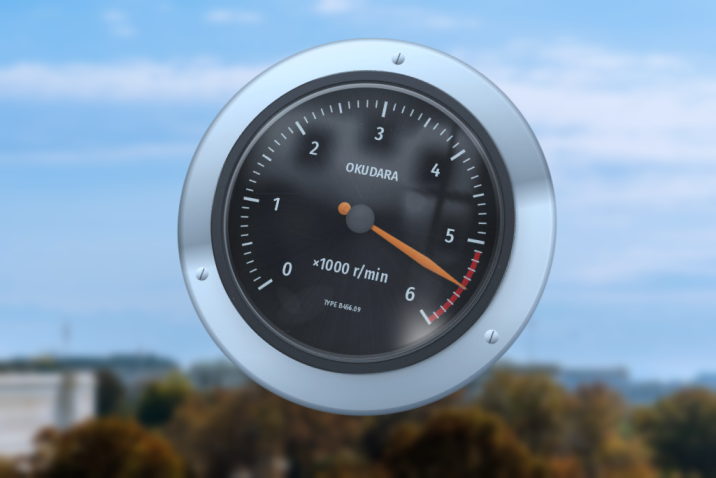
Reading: 5500 rpm
